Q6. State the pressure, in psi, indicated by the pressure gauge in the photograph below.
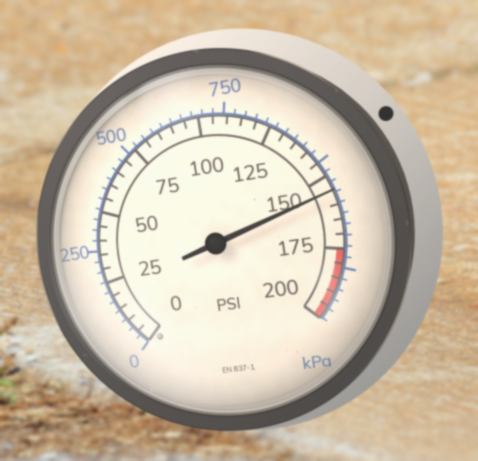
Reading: 155 psi
